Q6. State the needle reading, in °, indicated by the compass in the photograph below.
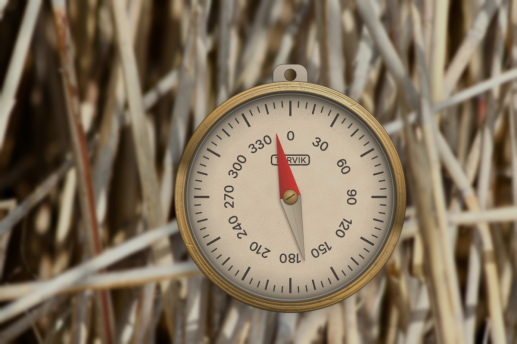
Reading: 347.5 °
